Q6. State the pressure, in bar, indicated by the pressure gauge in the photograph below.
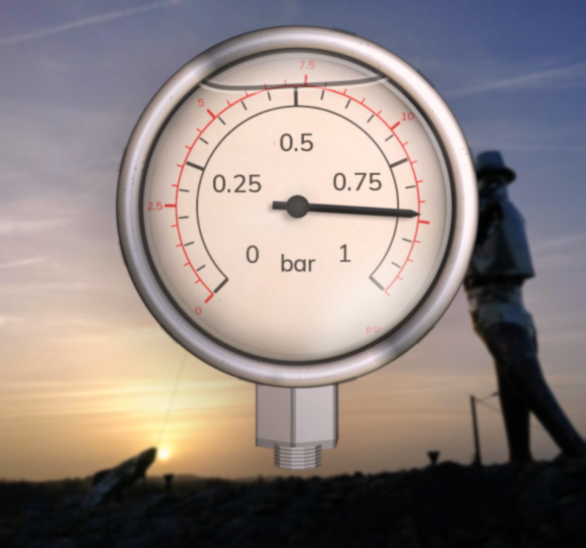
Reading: 0.85 bar
